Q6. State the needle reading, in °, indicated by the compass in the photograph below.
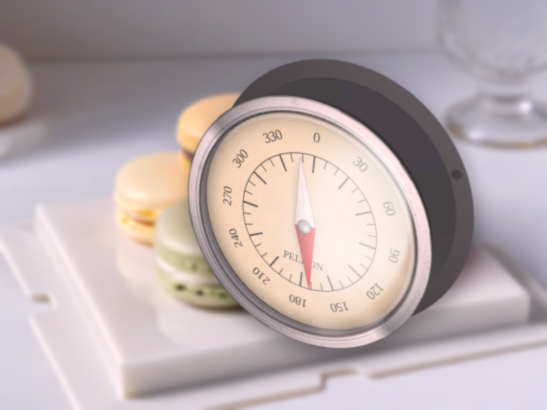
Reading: 170 °
